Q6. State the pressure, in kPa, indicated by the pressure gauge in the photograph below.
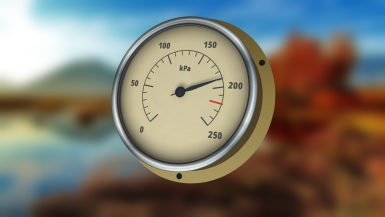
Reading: 190 kPa
